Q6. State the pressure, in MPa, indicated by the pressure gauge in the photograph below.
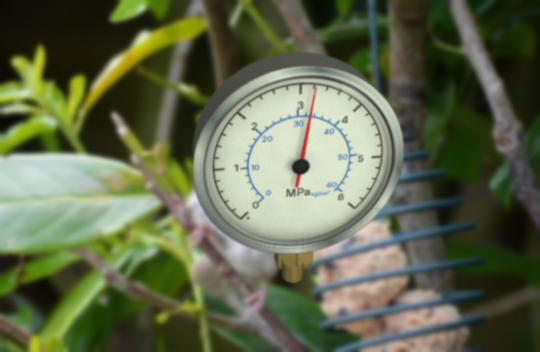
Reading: 3.2 MPa
